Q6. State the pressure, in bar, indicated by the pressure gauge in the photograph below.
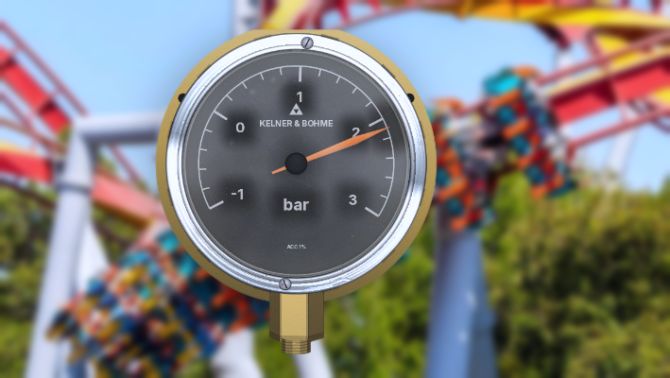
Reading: 2.1 bar
